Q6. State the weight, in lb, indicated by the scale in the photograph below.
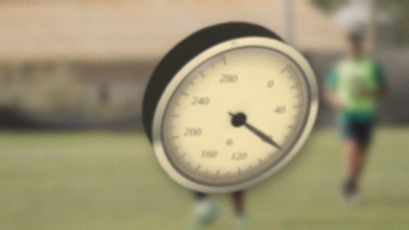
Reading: 80 lb
